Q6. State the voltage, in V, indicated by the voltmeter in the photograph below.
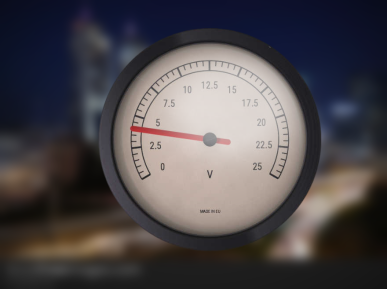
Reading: 4 V
